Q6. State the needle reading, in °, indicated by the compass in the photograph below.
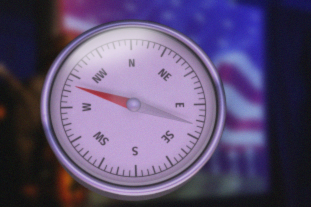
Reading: 290 °
